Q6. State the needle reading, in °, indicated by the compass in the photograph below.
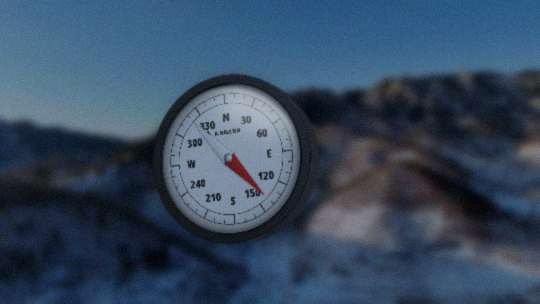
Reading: 140 °
